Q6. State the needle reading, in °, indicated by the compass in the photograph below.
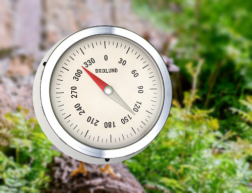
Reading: 315 °
